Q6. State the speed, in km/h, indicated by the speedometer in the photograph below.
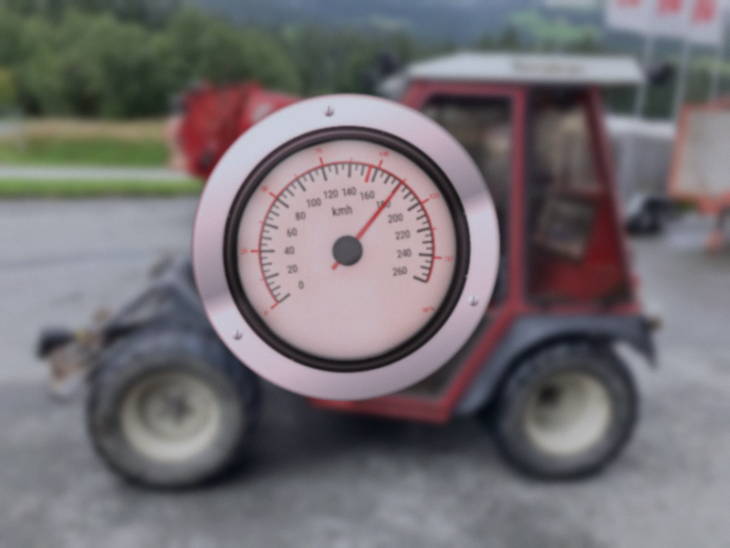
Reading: 180 km/h
